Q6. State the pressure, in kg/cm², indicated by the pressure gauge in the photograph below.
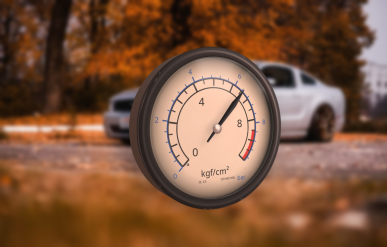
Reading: 6.5 kg/cm²
